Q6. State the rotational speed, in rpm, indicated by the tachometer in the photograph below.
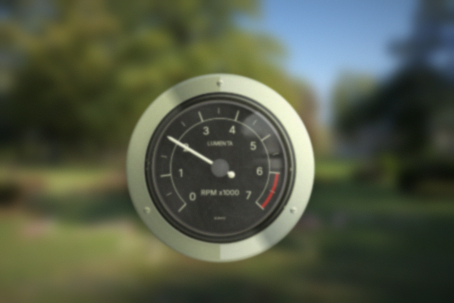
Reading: 2000 rpm
